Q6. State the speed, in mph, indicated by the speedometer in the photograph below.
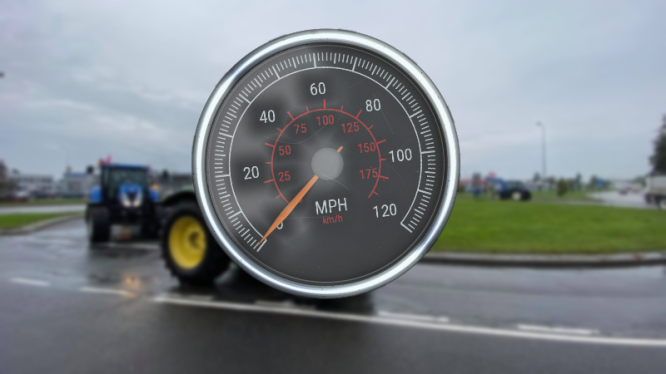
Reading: 1 mph
